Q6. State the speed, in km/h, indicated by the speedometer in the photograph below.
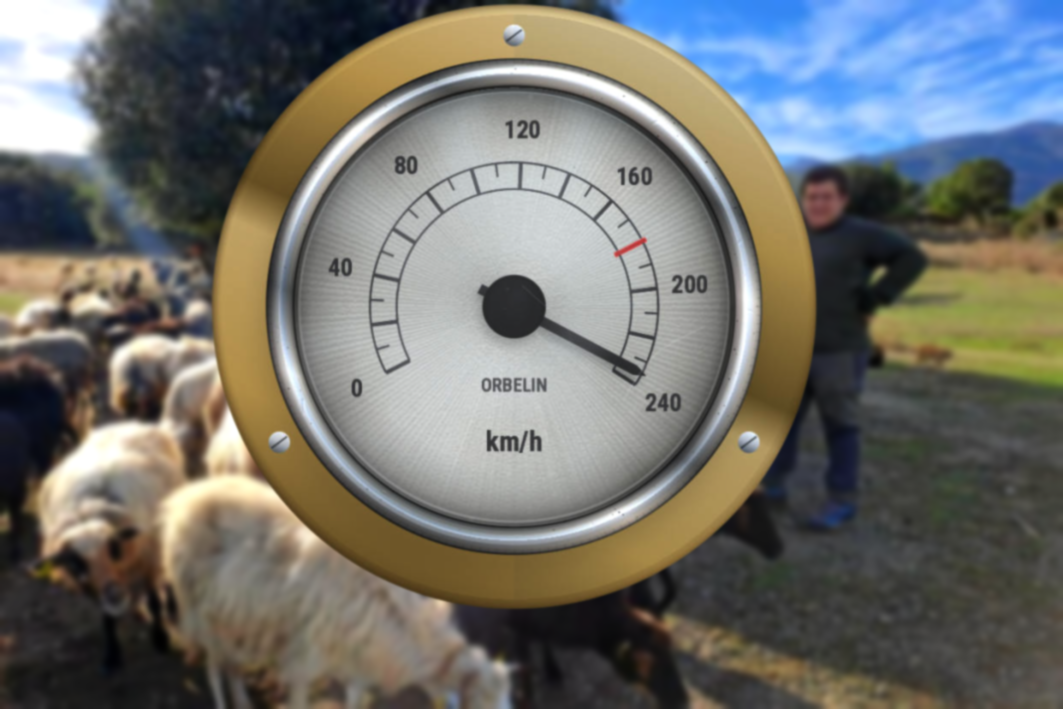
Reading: 235 km/h
